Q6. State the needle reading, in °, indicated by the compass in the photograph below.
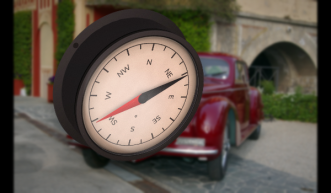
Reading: 240 °
